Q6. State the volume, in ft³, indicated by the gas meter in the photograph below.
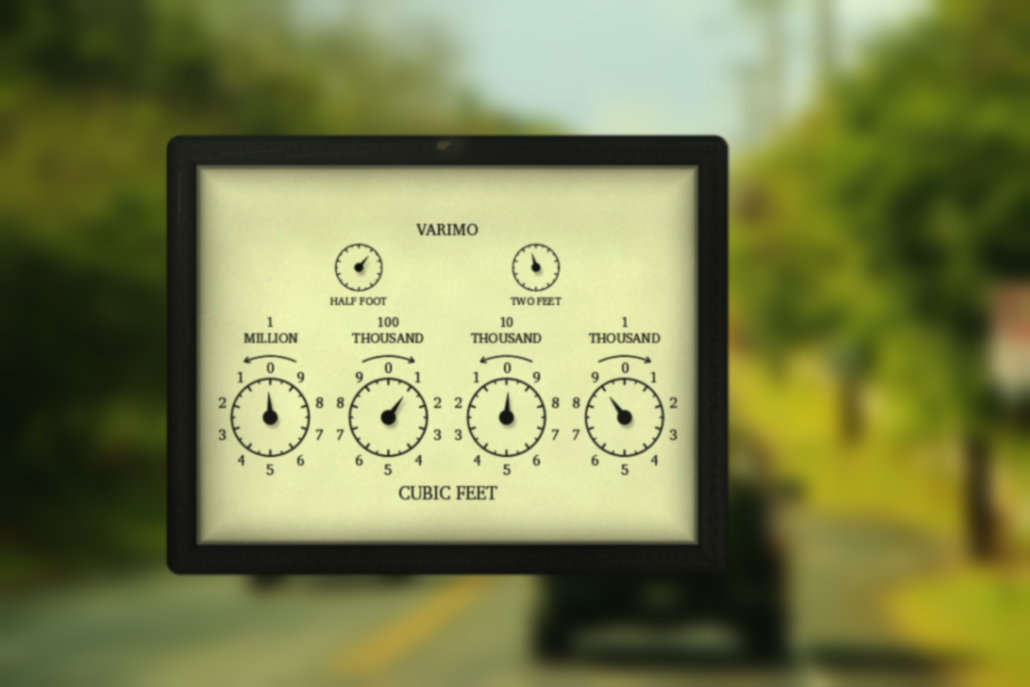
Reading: 9900 ft³
